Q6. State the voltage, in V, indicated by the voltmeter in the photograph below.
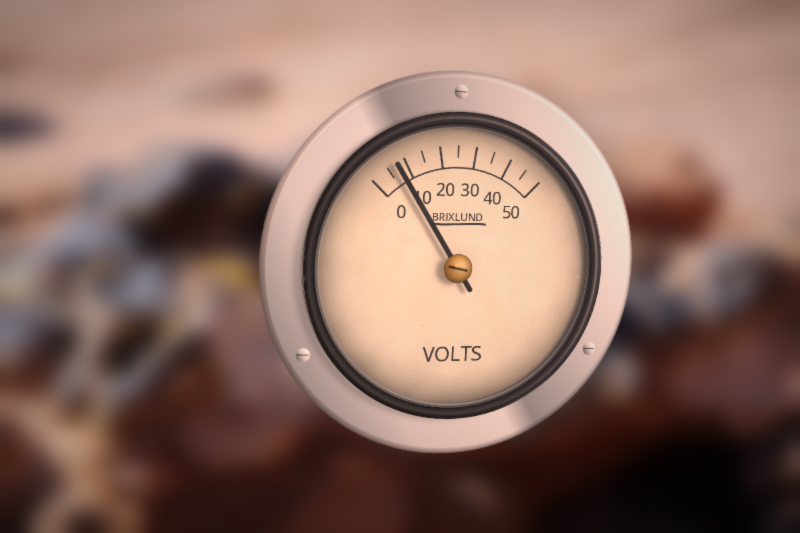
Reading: 7.5 V
